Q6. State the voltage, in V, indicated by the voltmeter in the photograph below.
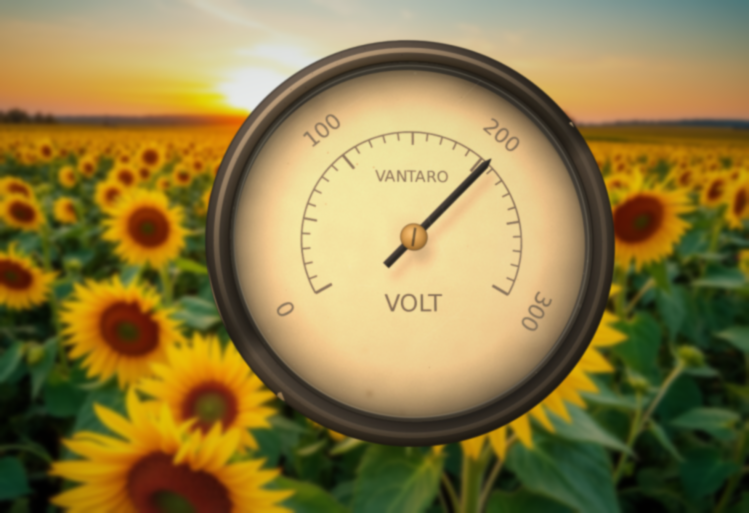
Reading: 205 V
